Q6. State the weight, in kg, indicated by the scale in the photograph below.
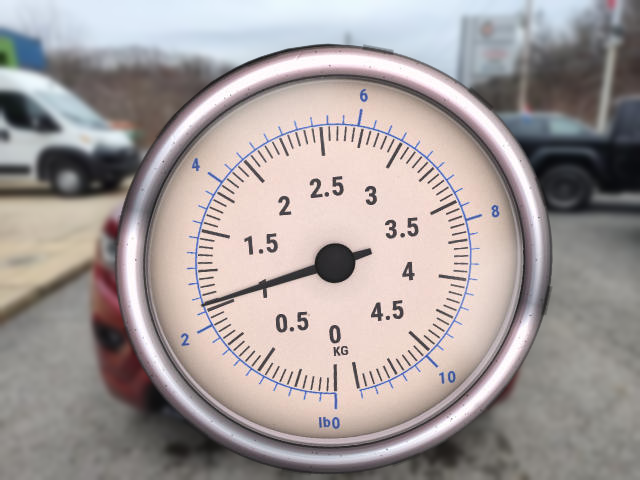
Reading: 1.05 kg
